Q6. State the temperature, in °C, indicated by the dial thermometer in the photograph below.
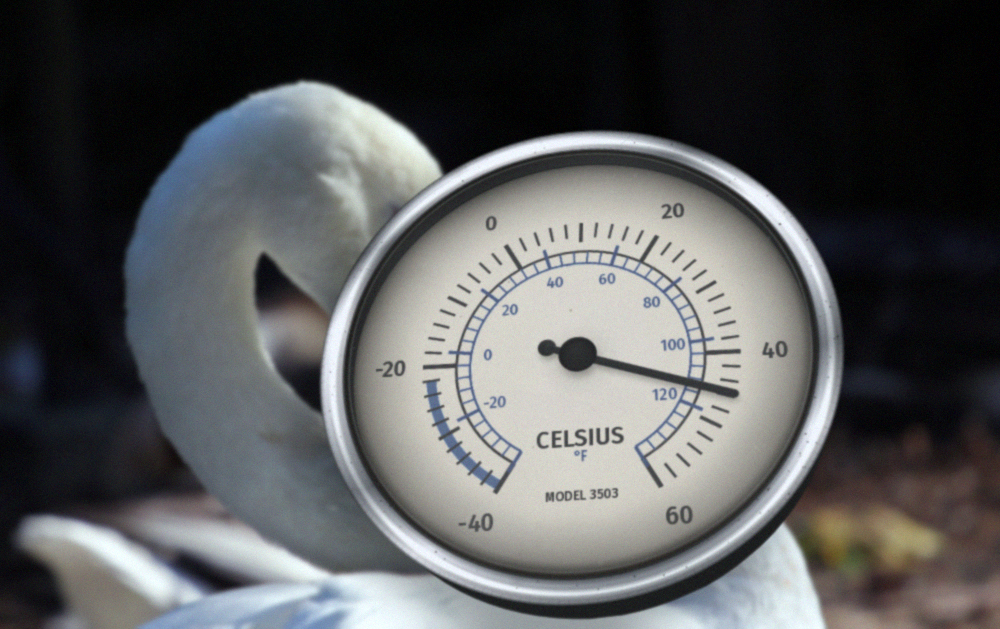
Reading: 46 °C
